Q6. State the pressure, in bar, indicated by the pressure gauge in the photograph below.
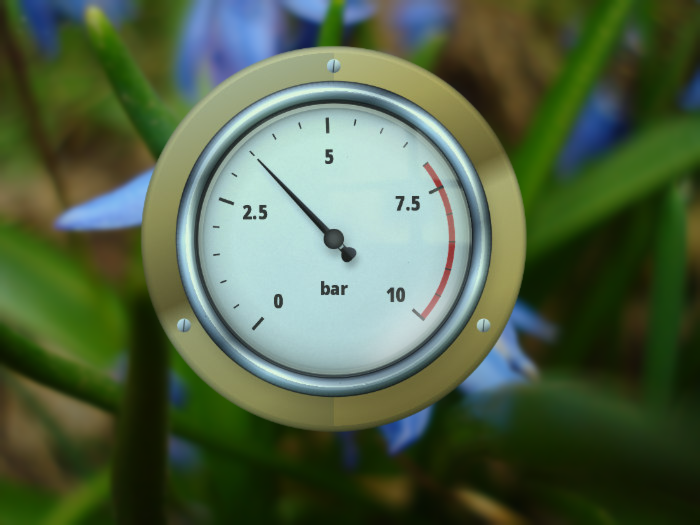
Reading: 3.5 bar
